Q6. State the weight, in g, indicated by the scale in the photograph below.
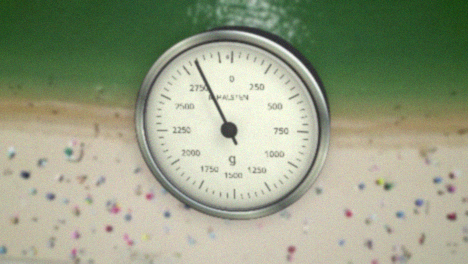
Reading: 2850 g
